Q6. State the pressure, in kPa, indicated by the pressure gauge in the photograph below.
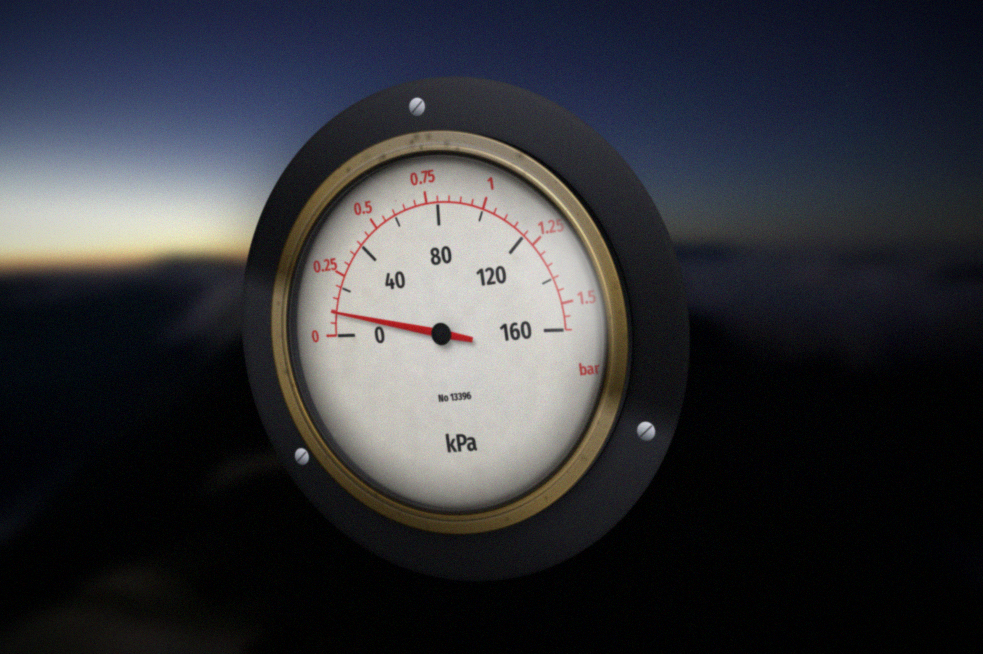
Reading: 10 kPa
